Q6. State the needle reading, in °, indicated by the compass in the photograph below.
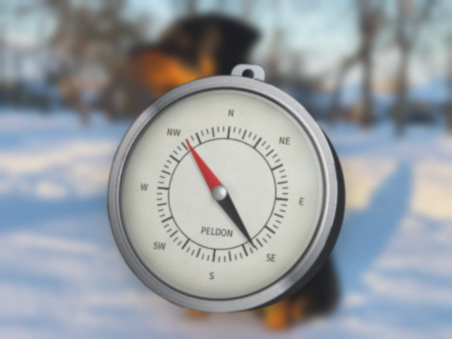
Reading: 320 °
